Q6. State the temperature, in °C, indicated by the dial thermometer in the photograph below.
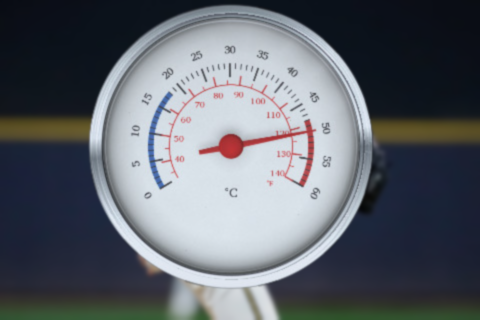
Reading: 50 °C
